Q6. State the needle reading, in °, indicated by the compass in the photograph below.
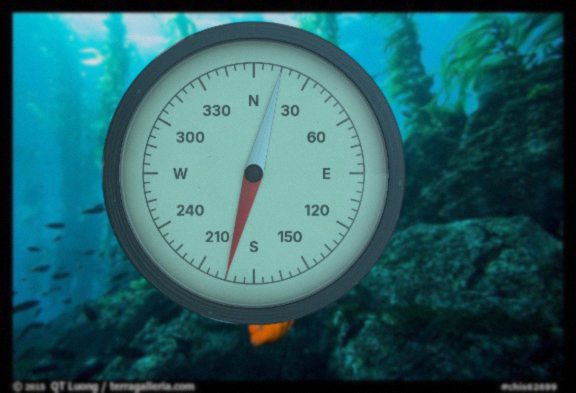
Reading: 195 °
